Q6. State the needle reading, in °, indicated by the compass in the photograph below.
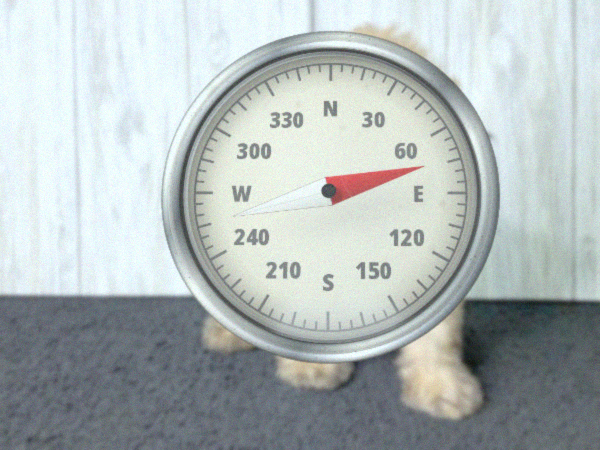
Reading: 75 °
